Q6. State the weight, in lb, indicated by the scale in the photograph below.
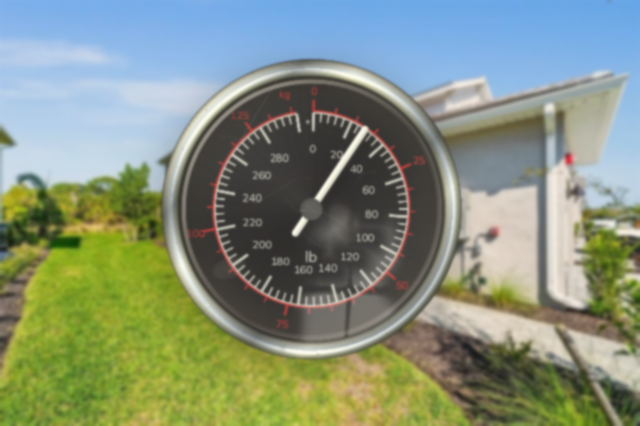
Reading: 28 lb
